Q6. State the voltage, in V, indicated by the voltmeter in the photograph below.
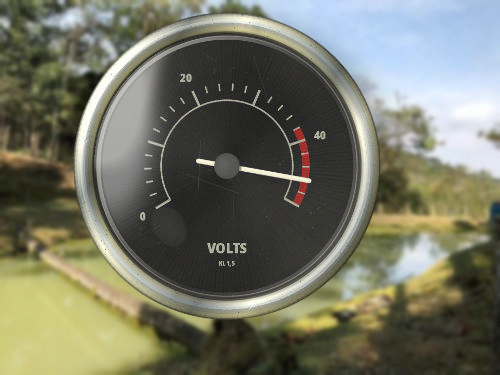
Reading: 46 V
